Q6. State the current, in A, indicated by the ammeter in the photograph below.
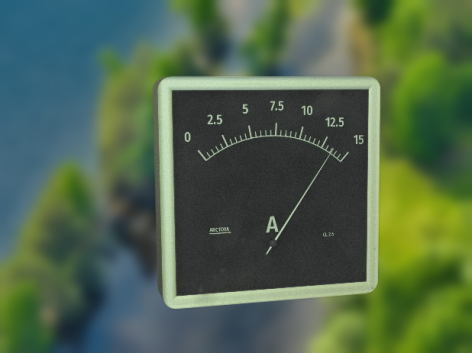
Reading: 13.5 A
